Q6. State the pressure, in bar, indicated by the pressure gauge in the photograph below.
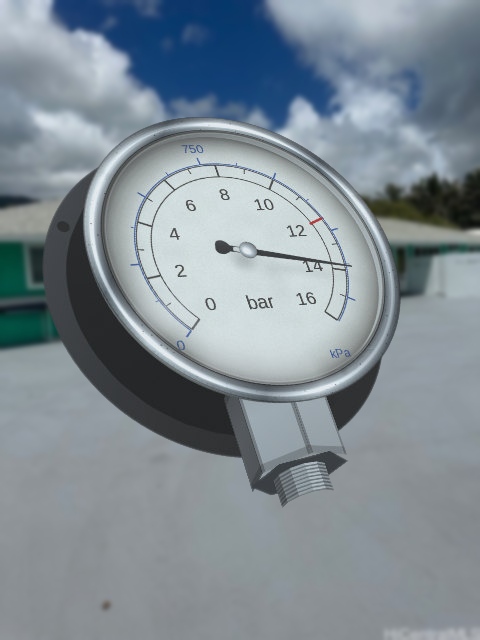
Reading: 14 bar
